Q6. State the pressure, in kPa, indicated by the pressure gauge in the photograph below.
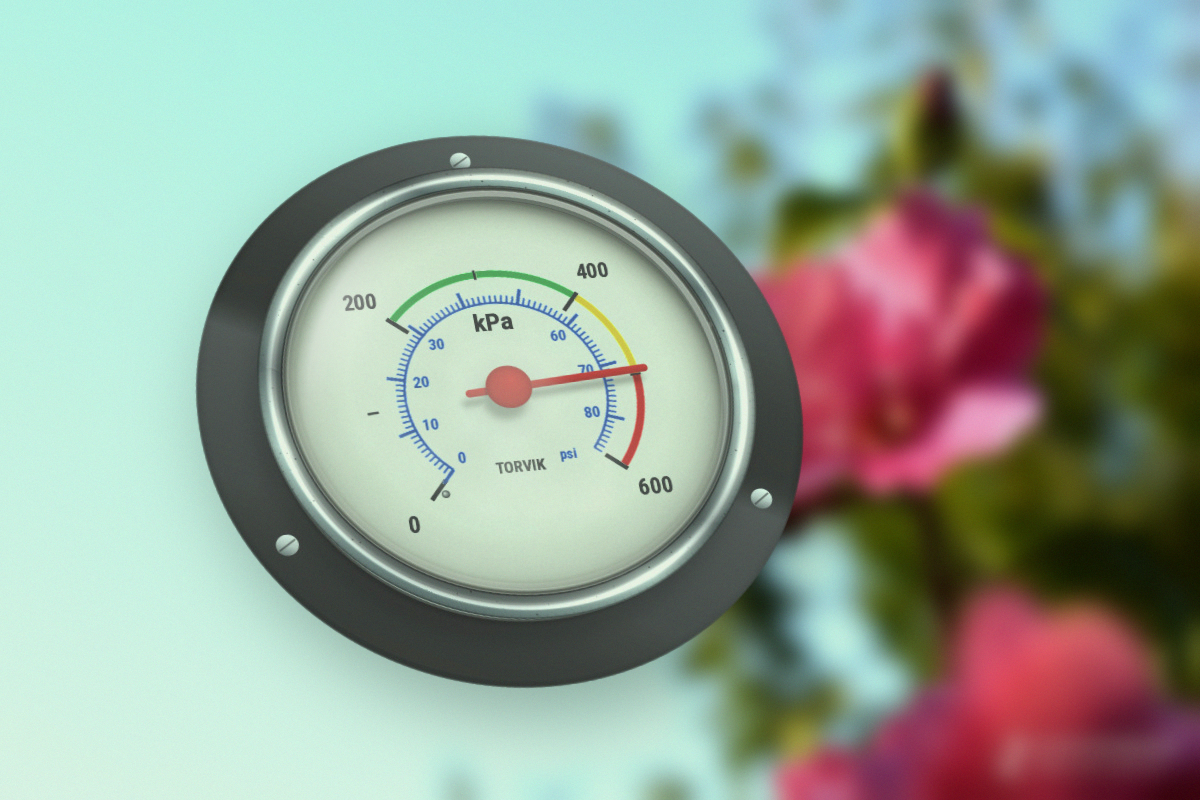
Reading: 500 kPa
